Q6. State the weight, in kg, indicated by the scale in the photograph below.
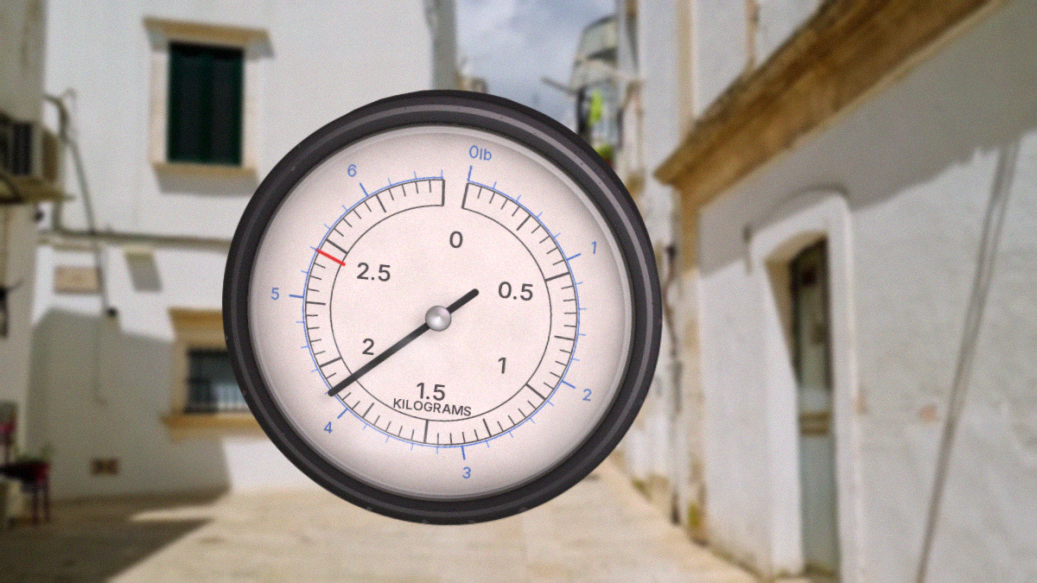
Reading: 1.9 kg
